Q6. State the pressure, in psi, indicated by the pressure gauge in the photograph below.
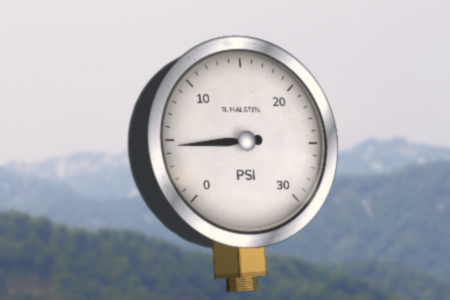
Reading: 4.5 psi
